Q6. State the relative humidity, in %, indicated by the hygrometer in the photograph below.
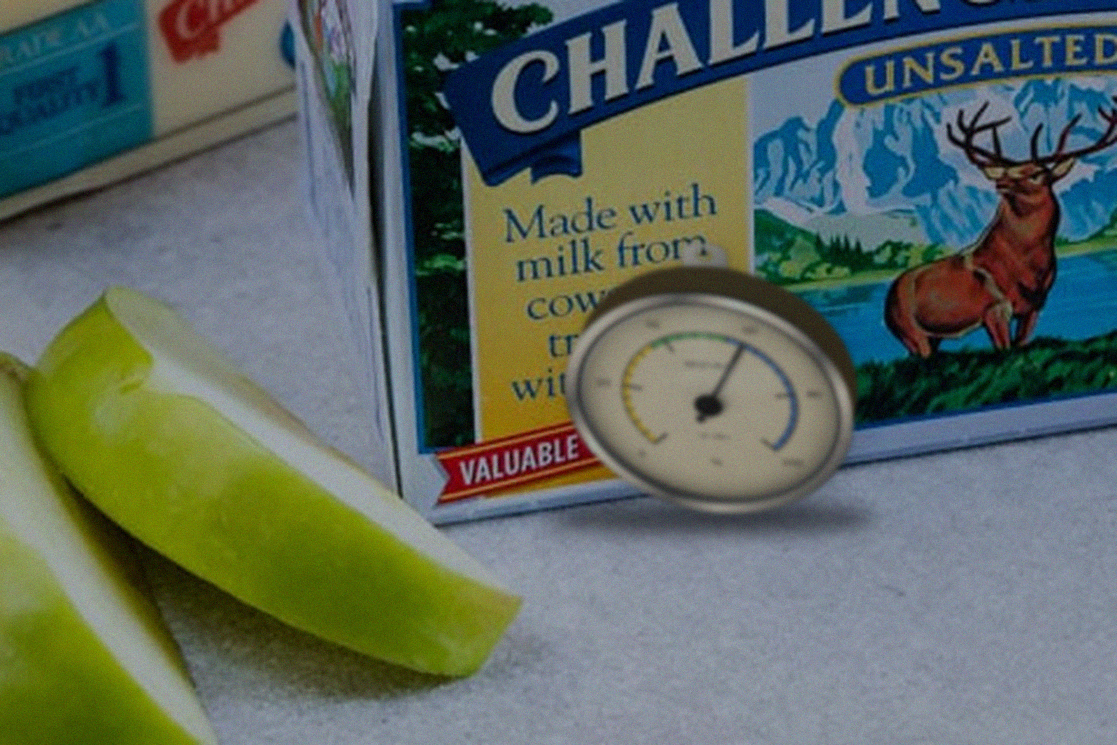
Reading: 60 %
